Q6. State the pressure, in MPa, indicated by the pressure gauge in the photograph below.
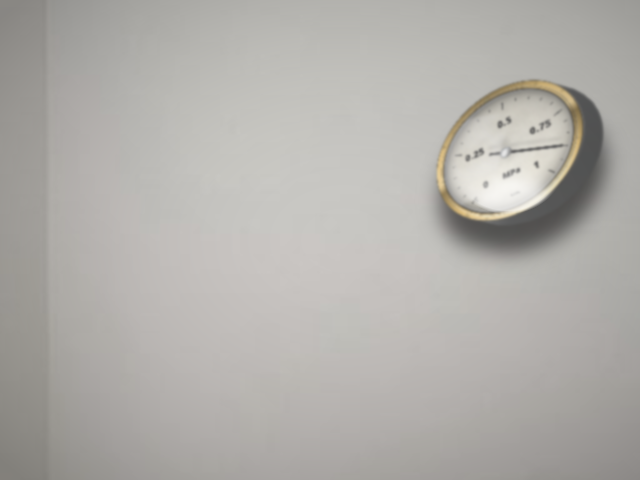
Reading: 0.9 MPa
